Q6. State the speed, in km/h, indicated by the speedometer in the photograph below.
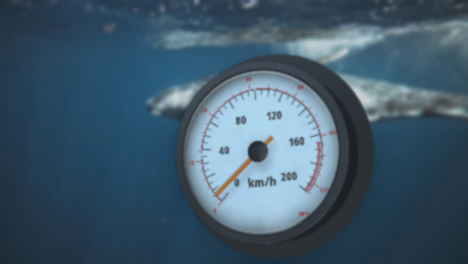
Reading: 5 km/h
